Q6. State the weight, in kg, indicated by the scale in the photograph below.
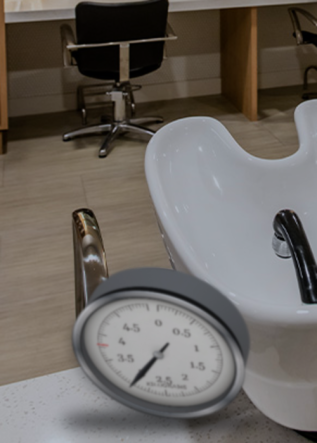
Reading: 3 kg
